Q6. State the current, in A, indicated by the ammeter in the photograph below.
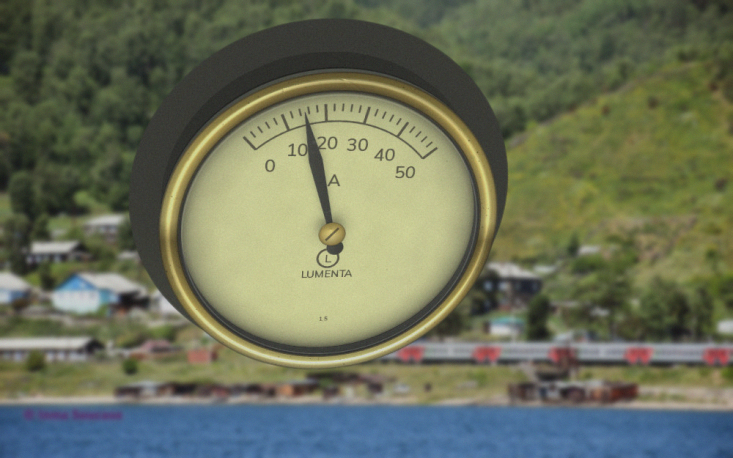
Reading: 15 A
